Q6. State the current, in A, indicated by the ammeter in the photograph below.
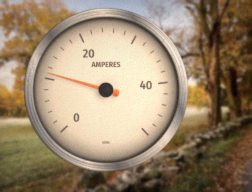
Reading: 11 A
